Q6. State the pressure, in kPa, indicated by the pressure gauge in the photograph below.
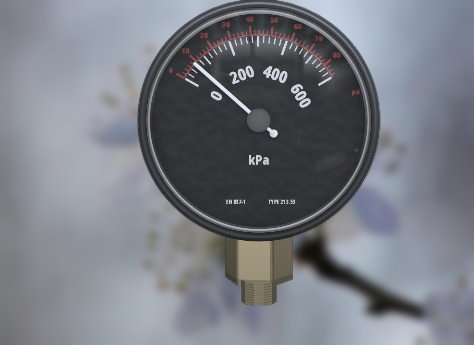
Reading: 60 kPa
